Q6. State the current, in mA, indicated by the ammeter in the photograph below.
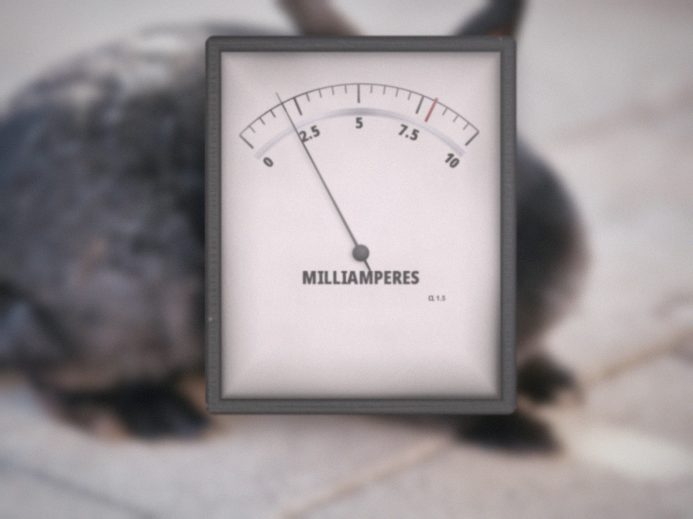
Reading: 2 mA
